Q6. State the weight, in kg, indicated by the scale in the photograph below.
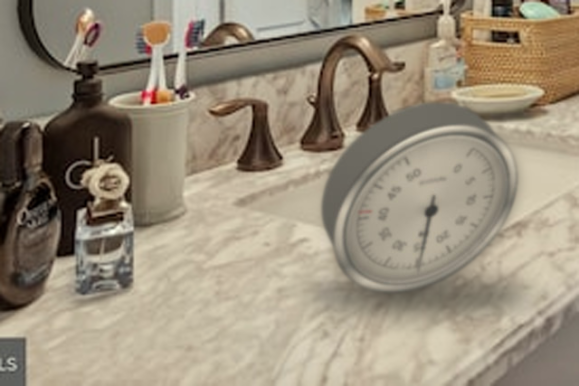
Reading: 25 kg
